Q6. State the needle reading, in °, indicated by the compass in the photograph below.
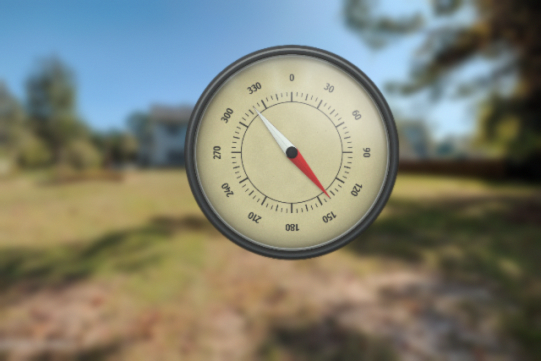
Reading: 140 °
